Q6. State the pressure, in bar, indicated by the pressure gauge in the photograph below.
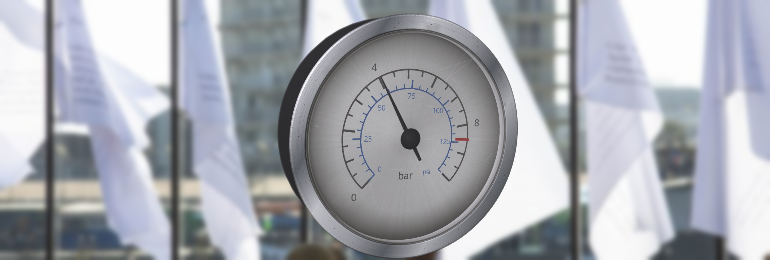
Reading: 4 bar
